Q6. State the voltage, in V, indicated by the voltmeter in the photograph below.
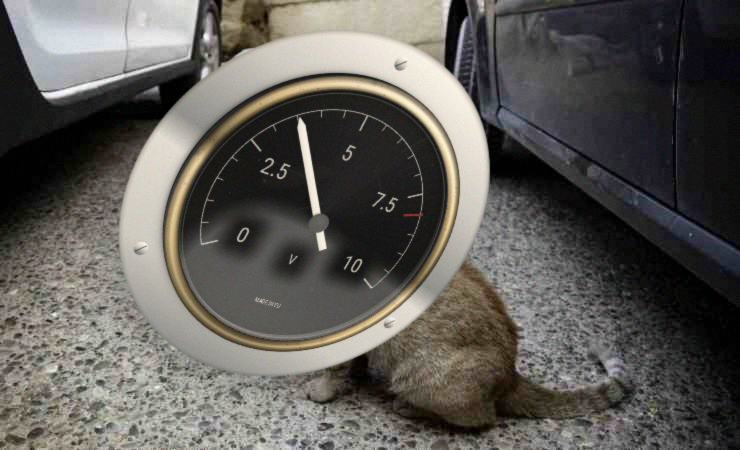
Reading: 3.5 V
